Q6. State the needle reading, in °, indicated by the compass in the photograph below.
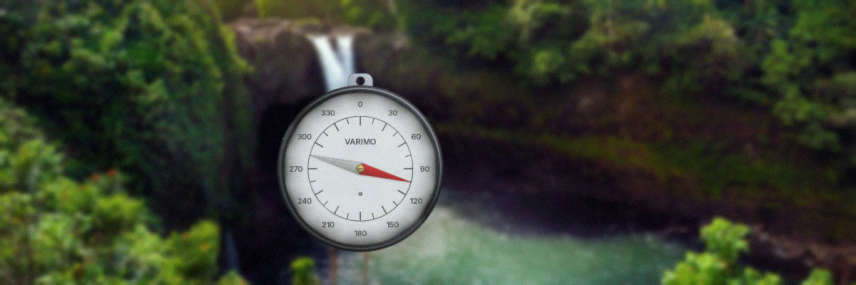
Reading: 105 °
